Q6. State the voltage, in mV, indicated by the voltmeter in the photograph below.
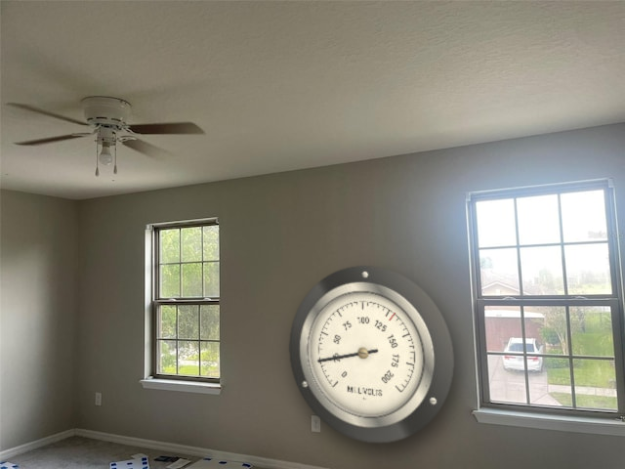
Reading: 25 mV
